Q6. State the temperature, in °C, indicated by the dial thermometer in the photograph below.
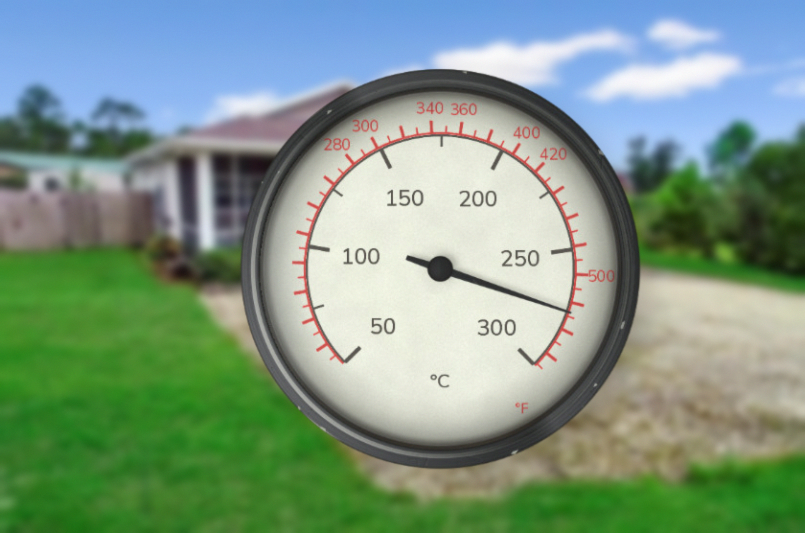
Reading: 275 °C
